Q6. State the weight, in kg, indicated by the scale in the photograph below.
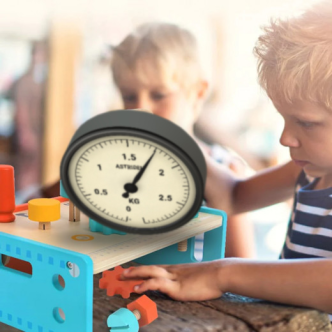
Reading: 1.75 kg
